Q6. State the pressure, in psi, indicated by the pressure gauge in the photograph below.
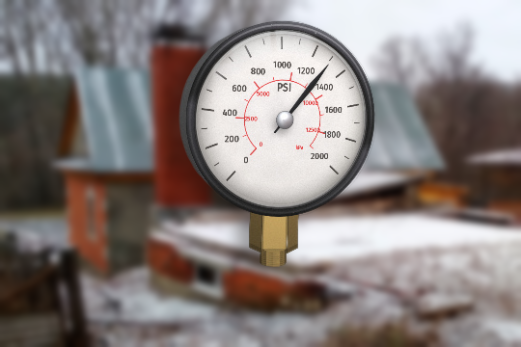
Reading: 1300 psi
